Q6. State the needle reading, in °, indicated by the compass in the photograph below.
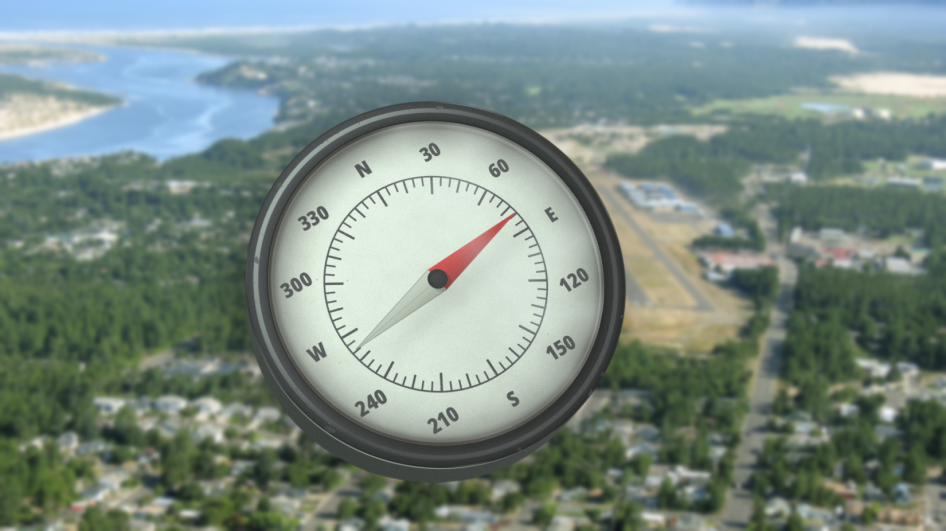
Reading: 80 °
